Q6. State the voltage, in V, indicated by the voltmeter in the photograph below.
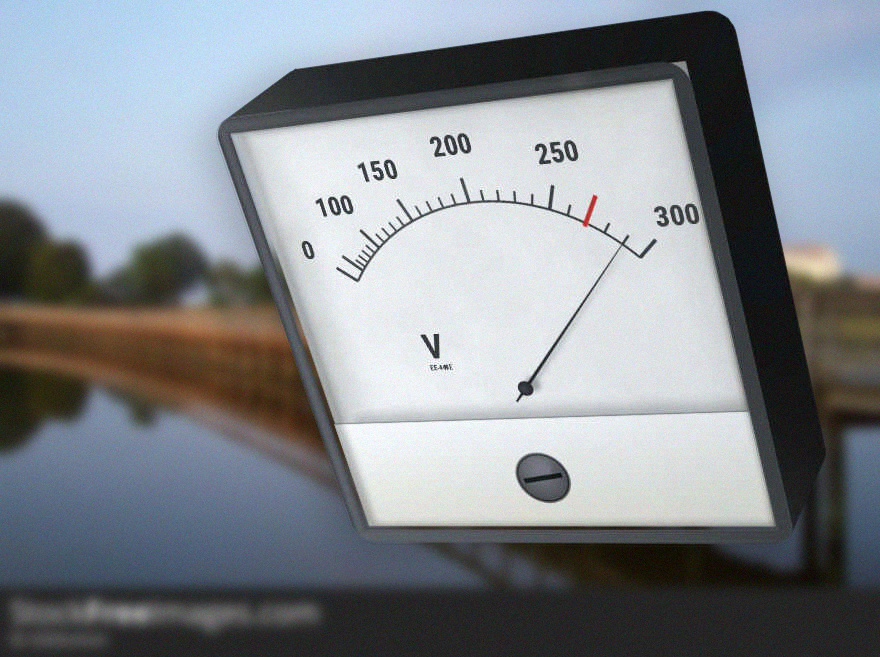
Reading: 290 V
